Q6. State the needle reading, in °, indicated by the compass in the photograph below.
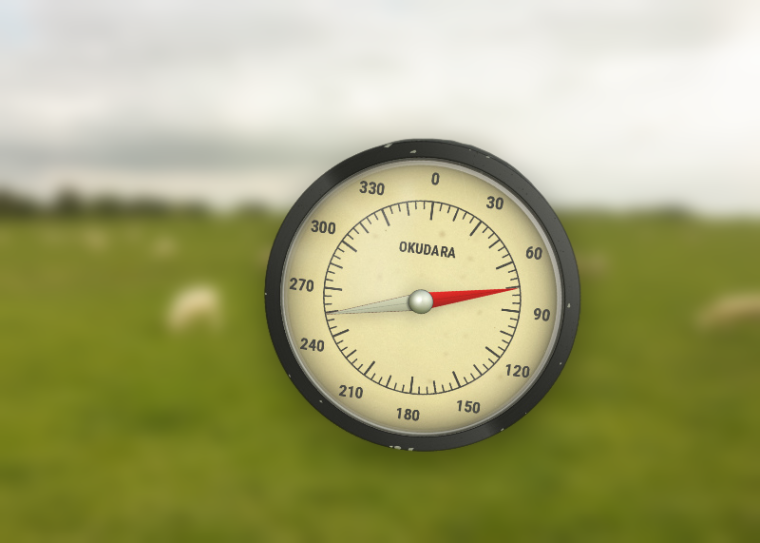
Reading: 75 °
